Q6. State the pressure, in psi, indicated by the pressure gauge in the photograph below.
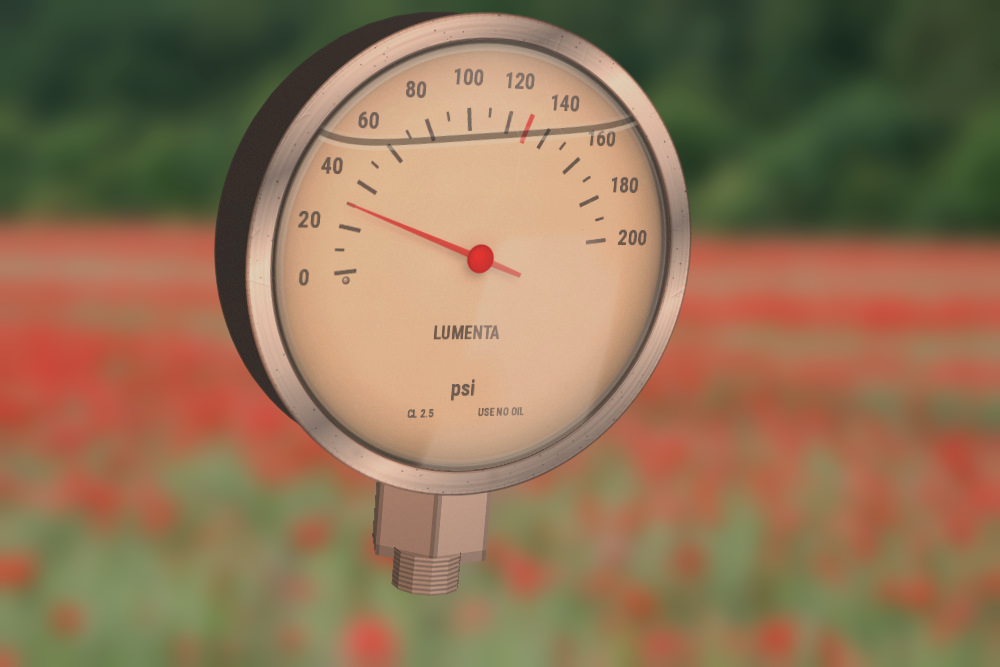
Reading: 30 psi
